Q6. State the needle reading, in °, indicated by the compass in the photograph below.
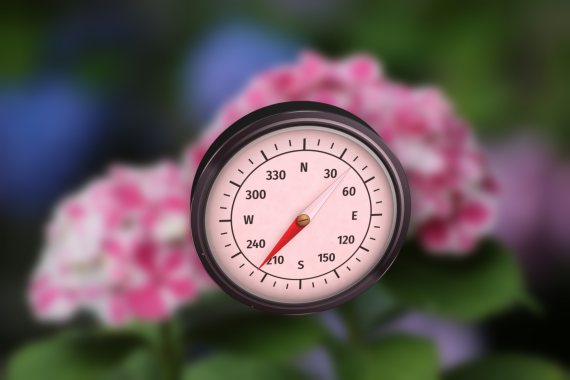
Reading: 220 °
